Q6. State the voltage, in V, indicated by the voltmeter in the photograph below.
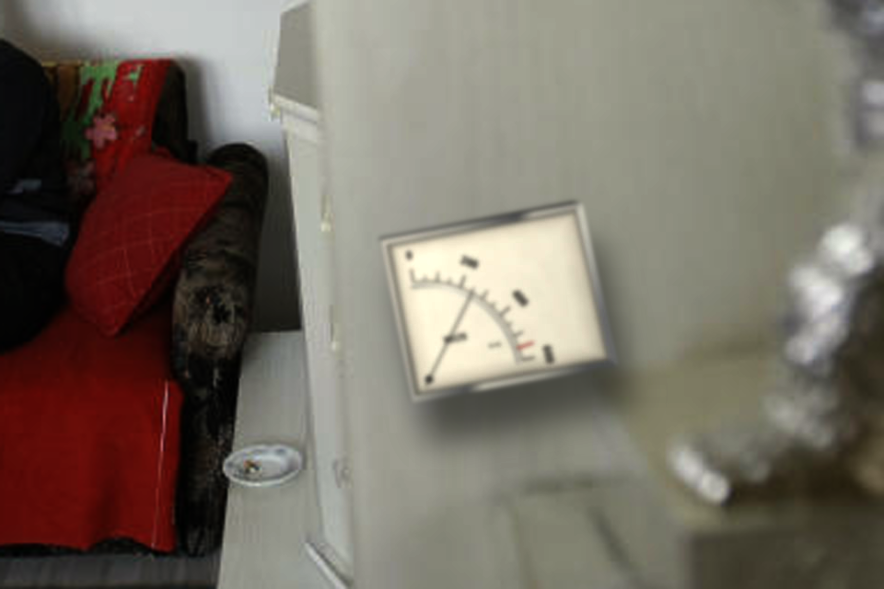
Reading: 250 V
